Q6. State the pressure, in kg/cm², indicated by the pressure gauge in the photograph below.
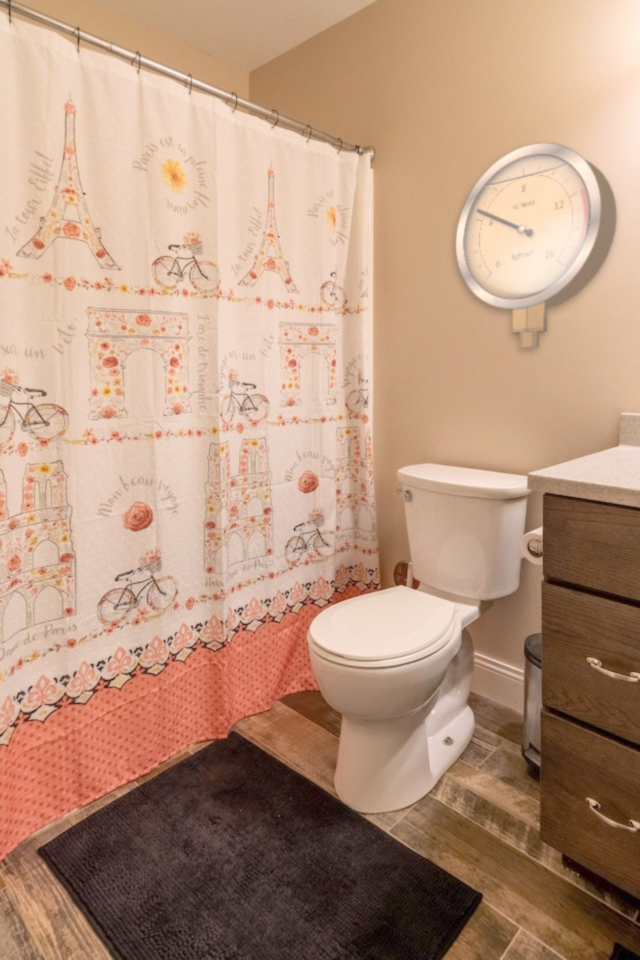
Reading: 4.5 kg/cm²
